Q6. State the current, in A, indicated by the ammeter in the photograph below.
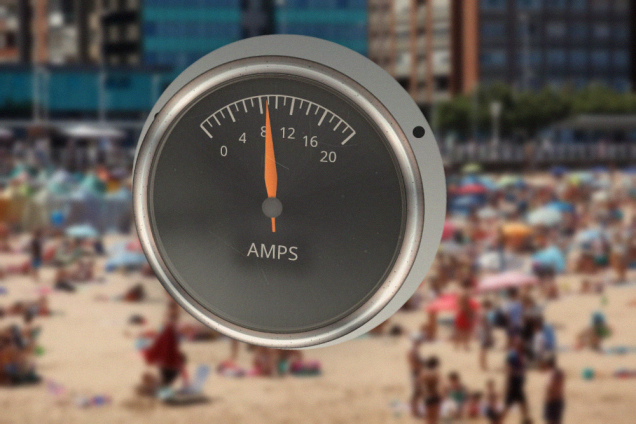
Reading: 9 A
